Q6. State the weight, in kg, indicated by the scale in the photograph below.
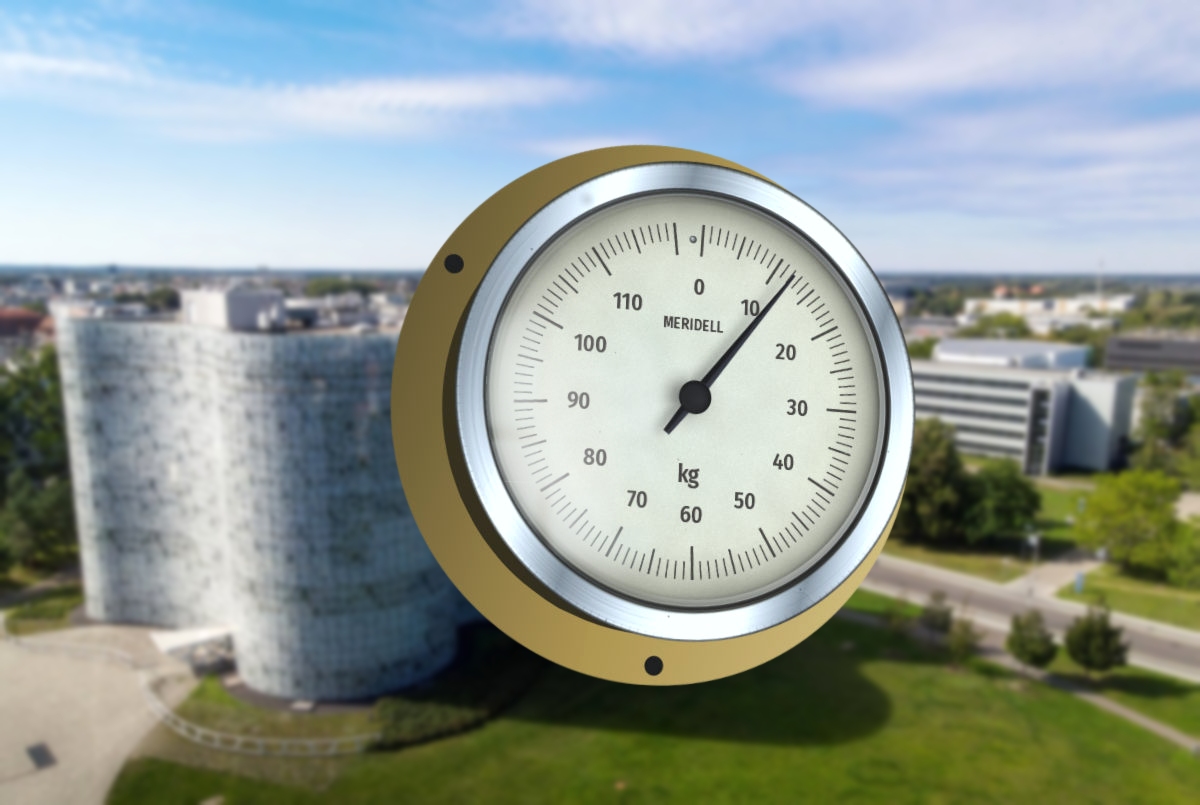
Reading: 12 kg
